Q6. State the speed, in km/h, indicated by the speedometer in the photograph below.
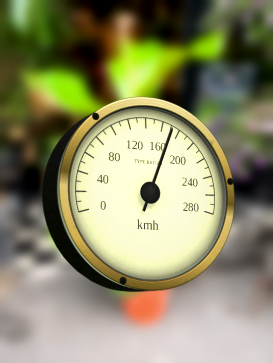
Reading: 170 km/h
